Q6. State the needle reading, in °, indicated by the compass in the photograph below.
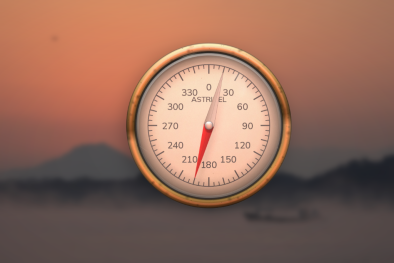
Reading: 195 °
